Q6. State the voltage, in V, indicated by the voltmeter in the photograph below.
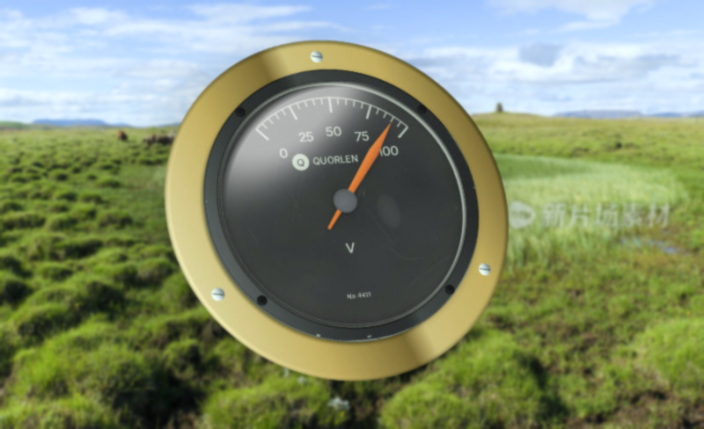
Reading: 90 V
